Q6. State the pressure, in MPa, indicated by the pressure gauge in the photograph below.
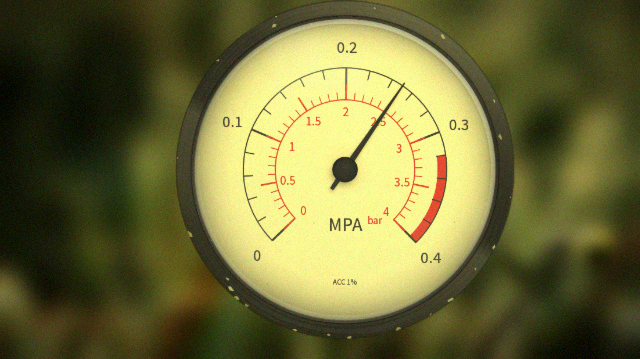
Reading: 0.25 MPa
